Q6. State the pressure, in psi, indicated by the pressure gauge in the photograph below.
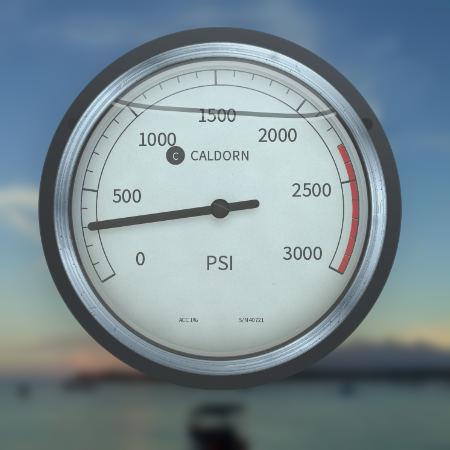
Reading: 300 psi
